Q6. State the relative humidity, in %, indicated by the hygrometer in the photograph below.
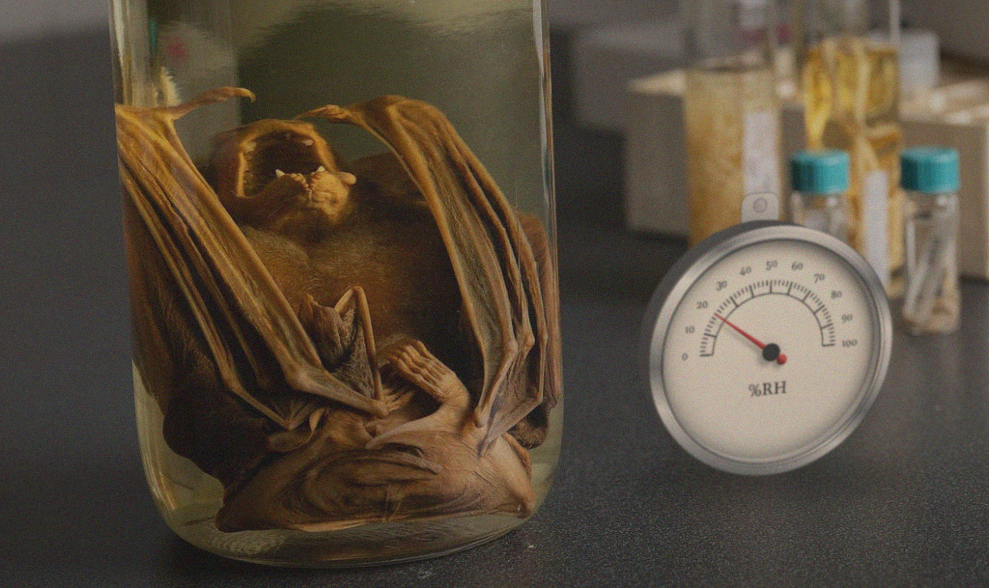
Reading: 20 %
